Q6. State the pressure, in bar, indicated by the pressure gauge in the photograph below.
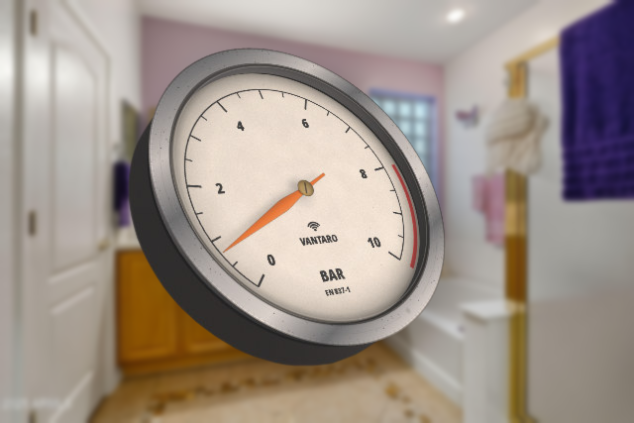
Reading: 0.75 bar
